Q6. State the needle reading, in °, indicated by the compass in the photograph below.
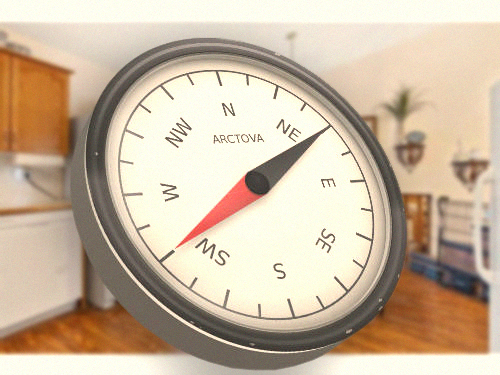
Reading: 240 °
